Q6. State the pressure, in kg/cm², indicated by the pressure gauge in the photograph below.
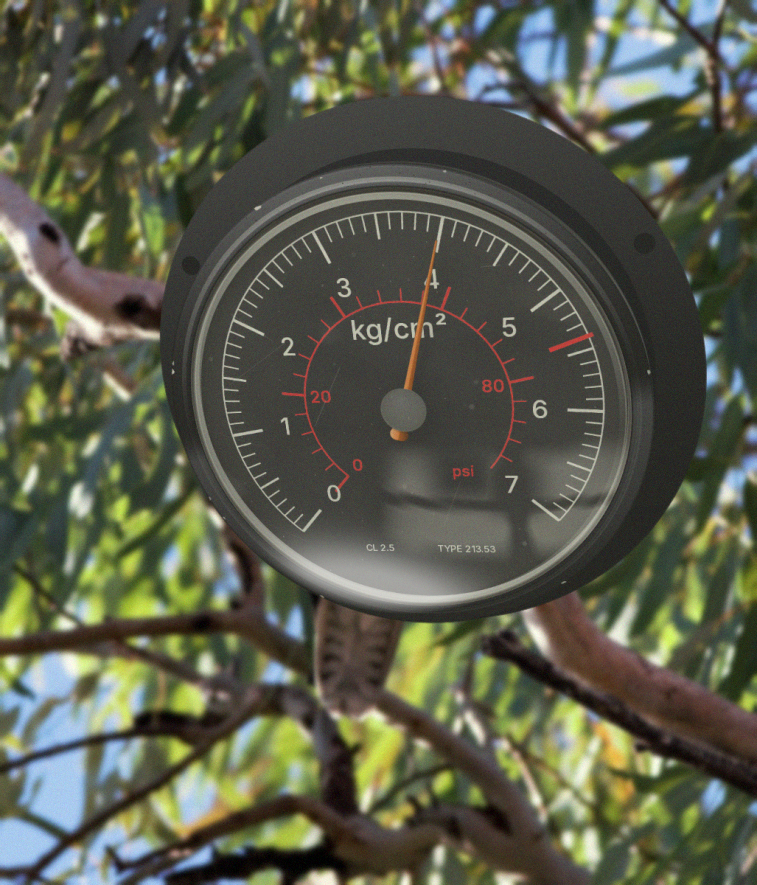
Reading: 4 kg/cm²
